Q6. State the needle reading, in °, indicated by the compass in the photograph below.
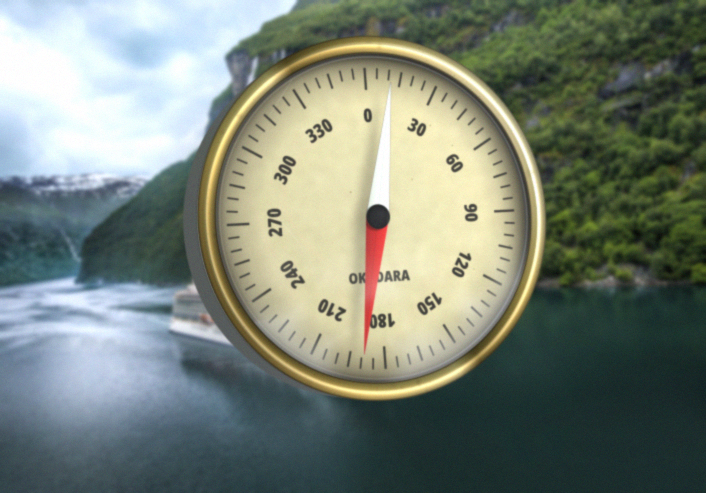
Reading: 190 °
